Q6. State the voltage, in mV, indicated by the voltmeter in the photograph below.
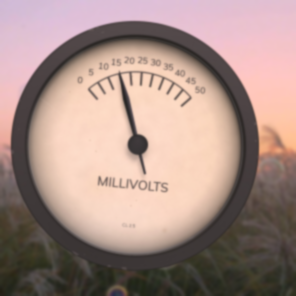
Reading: 15 mV
